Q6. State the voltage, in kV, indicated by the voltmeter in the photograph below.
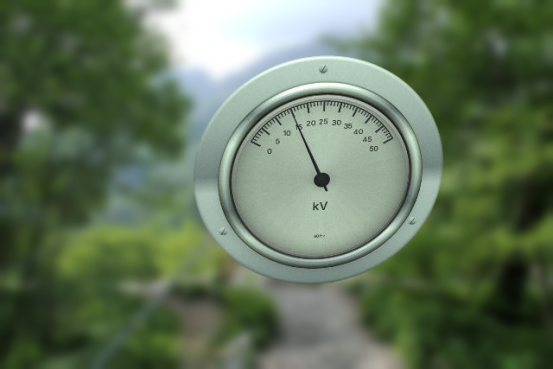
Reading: 15 kV
